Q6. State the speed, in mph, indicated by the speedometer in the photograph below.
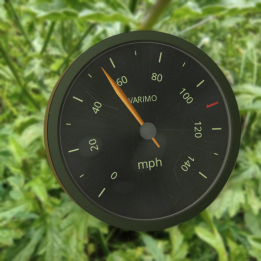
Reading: 55 mph
